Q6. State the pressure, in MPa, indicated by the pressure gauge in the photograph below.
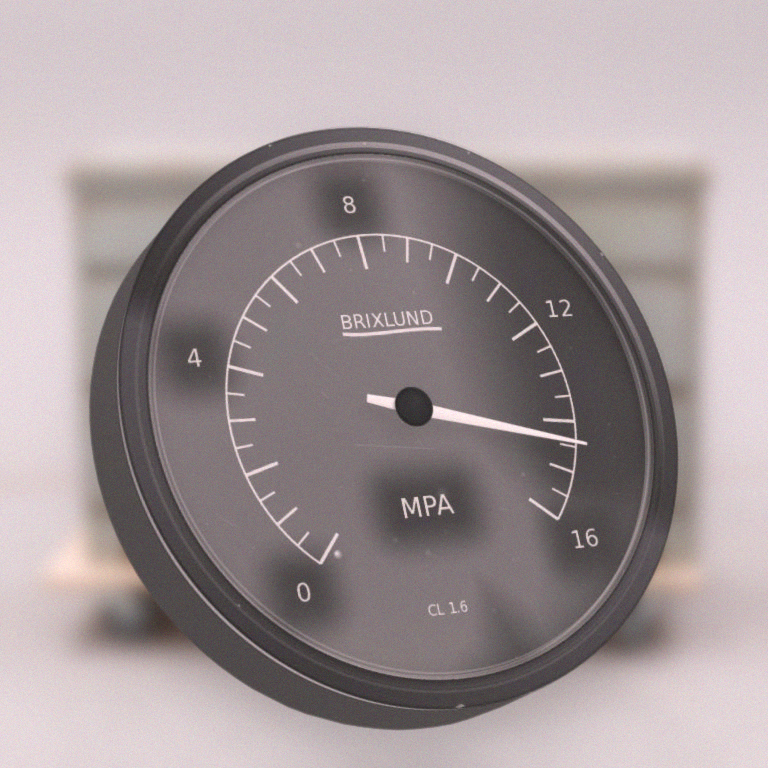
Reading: 14.5 MPa
